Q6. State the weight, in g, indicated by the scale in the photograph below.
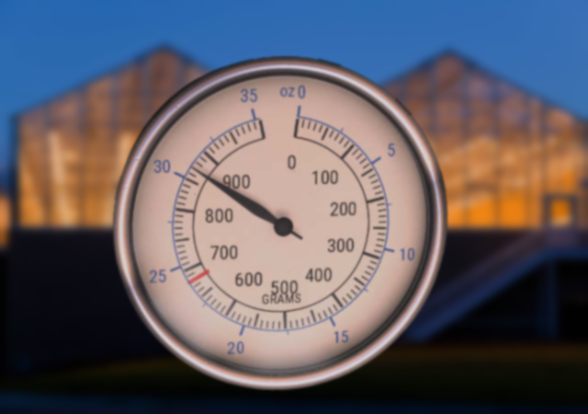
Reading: 870 g
